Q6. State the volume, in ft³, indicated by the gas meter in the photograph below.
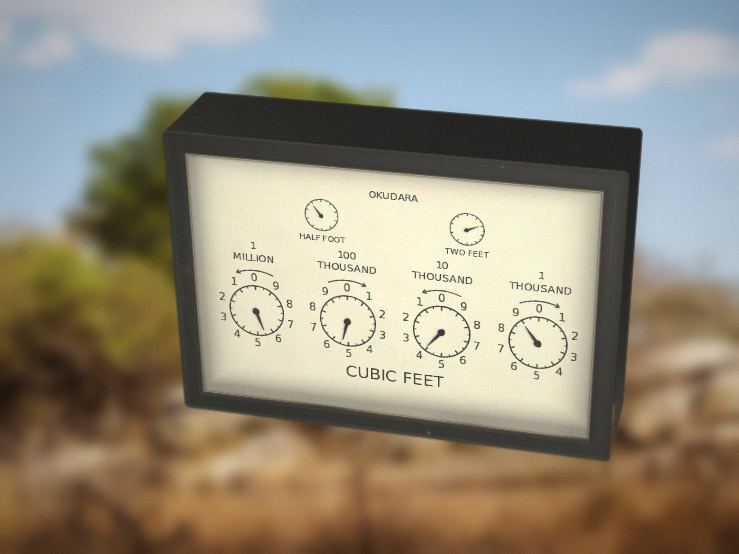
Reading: 553900 ft³
